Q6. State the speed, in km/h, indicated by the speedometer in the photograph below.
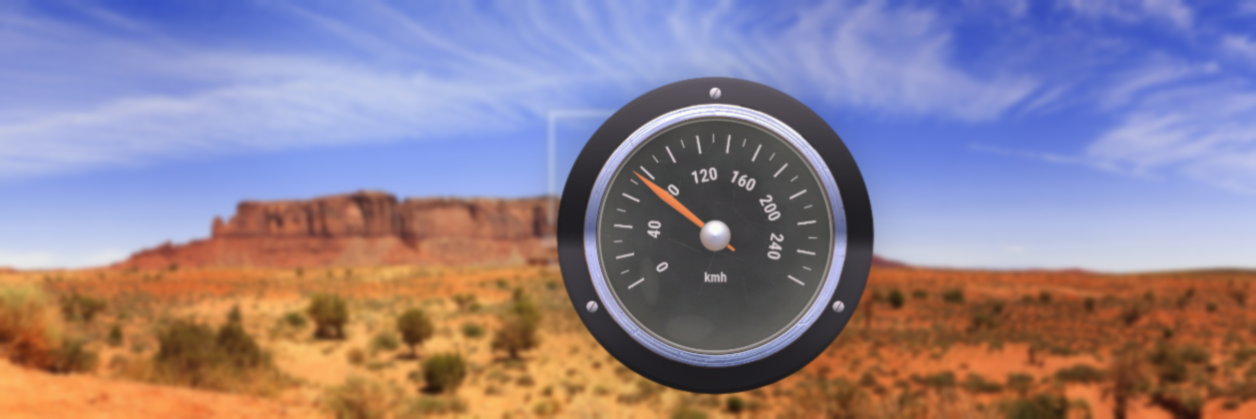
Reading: 75 km/h
